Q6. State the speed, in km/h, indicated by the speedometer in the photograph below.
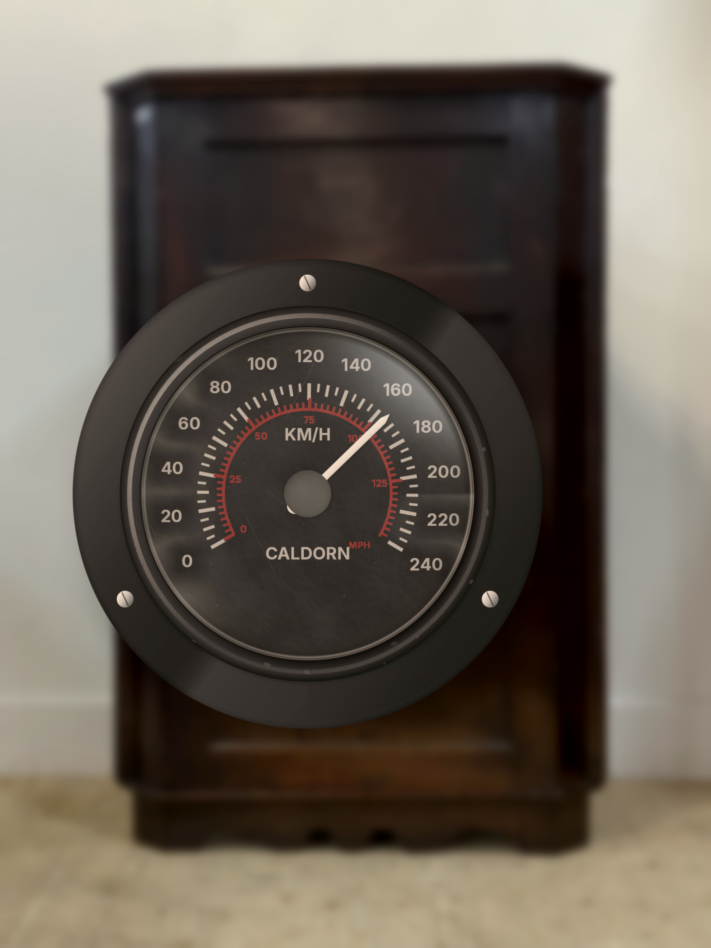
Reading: 165 km/h
